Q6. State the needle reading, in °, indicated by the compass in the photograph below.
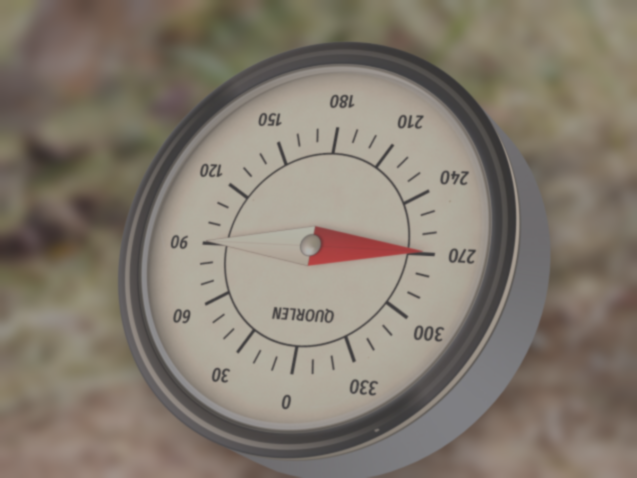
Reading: 270 °
